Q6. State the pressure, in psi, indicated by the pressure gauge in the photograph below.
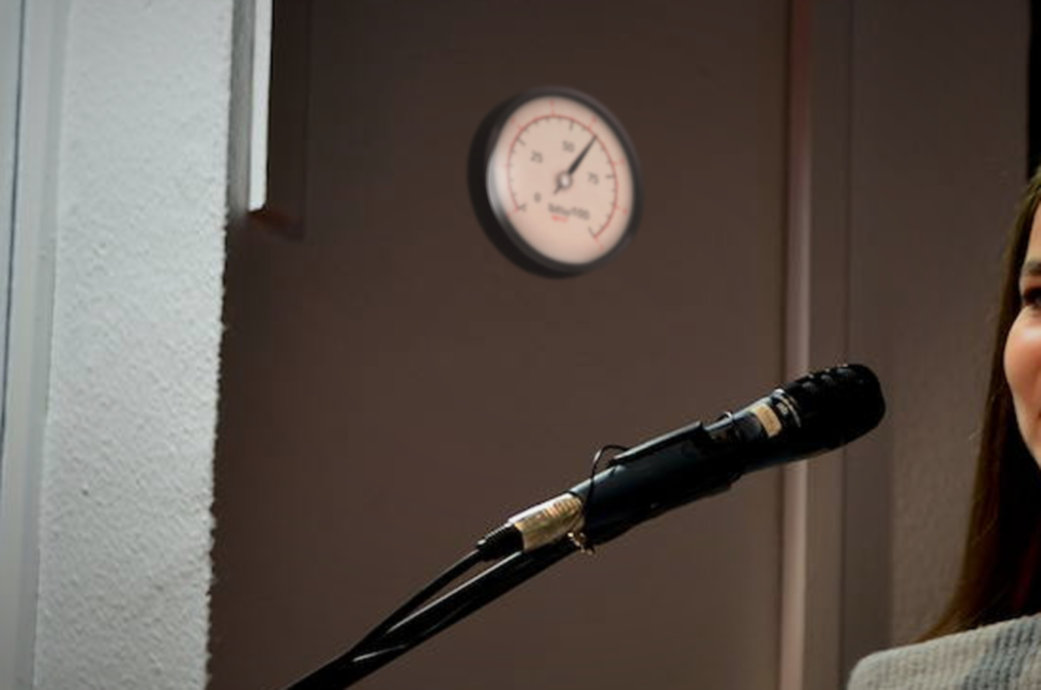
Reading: 60 psi
